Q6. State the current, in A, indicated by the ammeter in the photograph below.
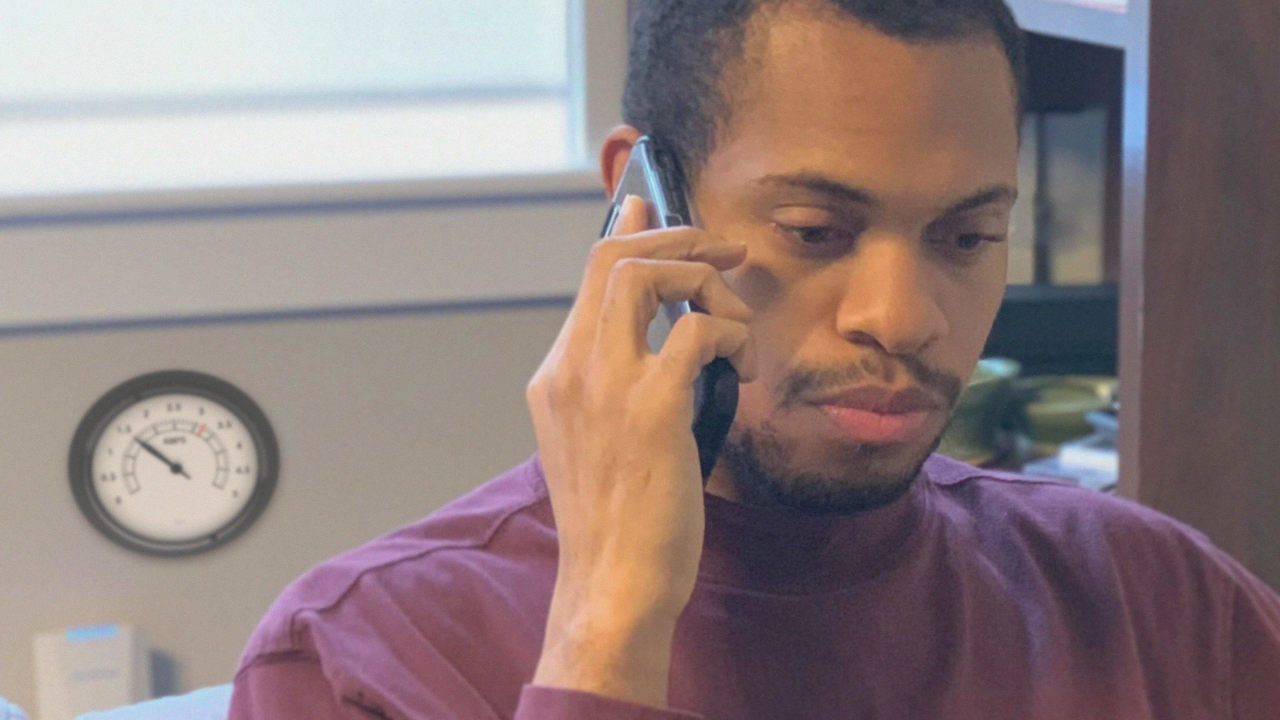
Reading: 1.5 A
